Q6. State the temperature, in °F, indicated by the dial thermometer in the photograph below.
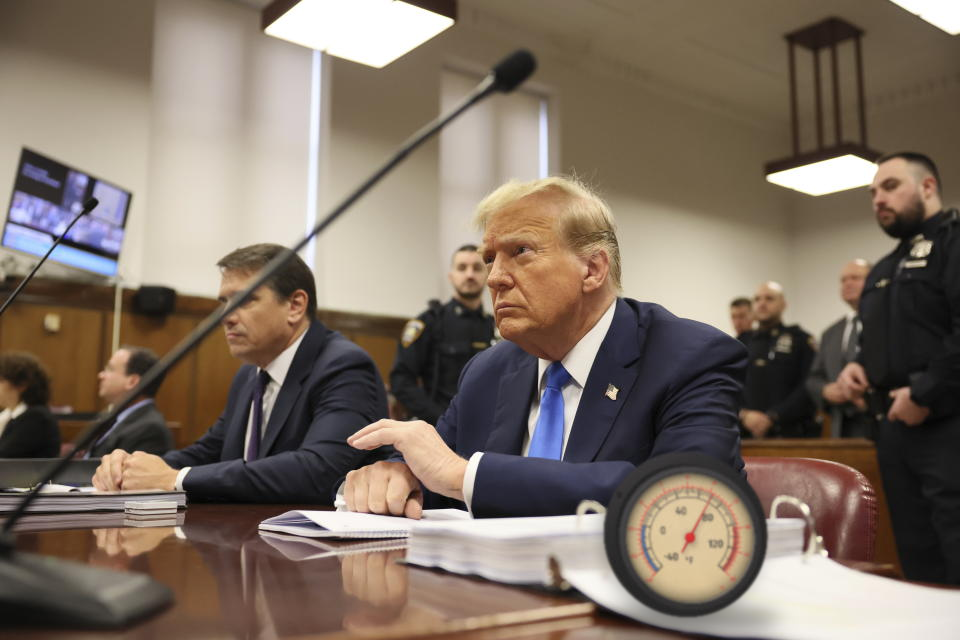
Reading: 70 °F
